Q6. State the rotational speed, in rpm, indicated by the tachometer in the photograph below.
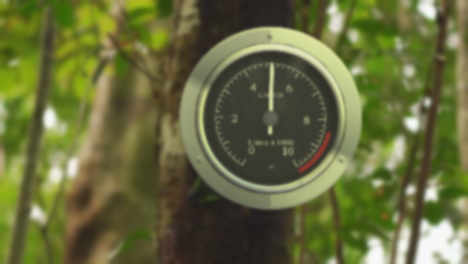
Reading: 5000 rpm
